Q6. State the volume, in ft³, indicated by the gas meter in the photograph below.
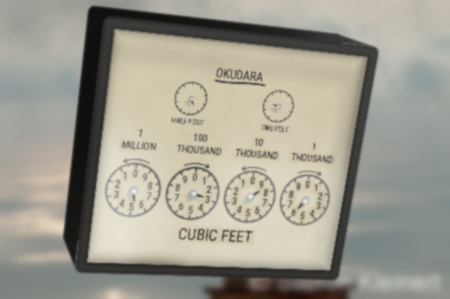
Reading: 528600 ft³
